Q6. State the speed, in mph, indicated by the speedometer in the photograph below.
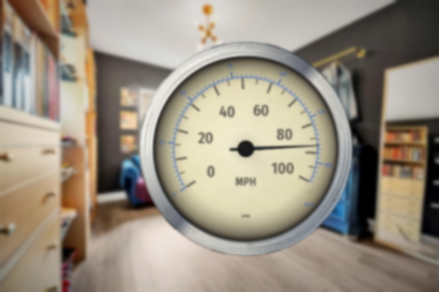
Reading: 87.5 mph
